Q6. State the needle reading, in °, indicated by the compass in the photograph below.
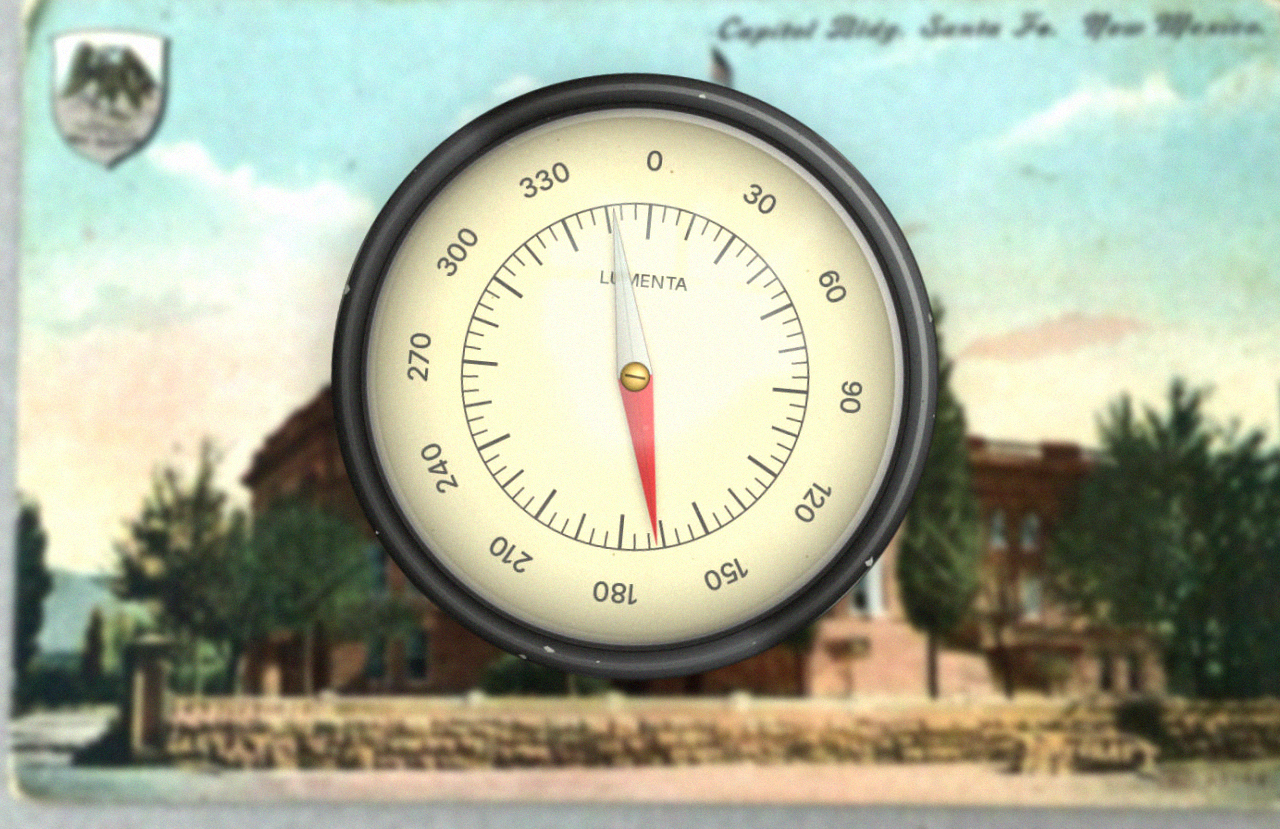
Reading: 167.5 °
